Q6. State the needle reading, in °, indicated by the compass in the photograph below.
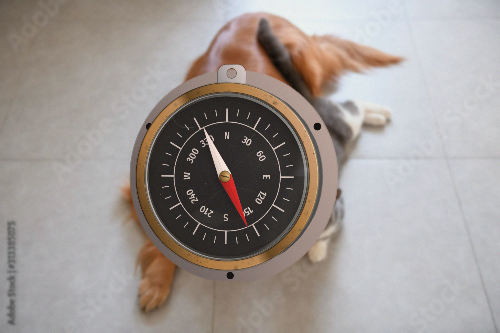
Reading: 155 °
